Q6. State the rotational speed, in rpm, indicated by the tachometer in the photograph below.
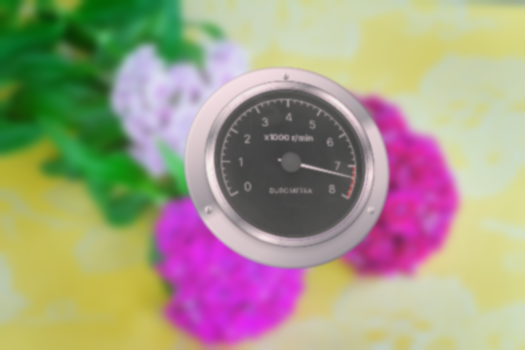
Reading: 7400 rpm
